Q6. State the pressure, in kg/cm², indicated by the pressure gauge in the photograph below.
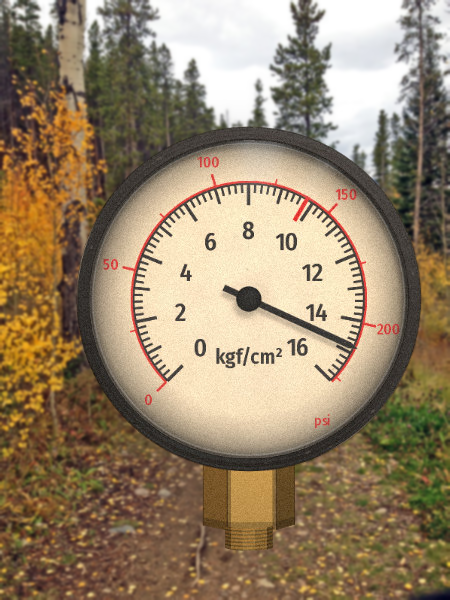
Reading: 14.8 kg/cm²
